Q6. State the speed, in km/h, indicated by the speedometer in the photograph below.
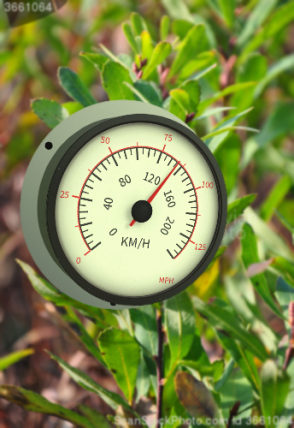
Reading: 135 km/h
